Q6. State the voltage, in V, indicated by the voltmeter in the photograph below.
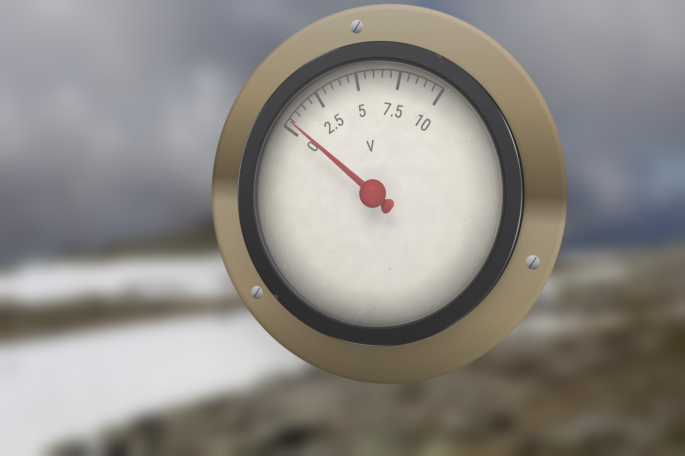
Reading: 0.5 V
